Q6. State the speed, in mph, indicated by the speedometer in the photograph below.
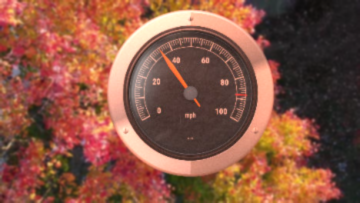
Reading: 35 mph
